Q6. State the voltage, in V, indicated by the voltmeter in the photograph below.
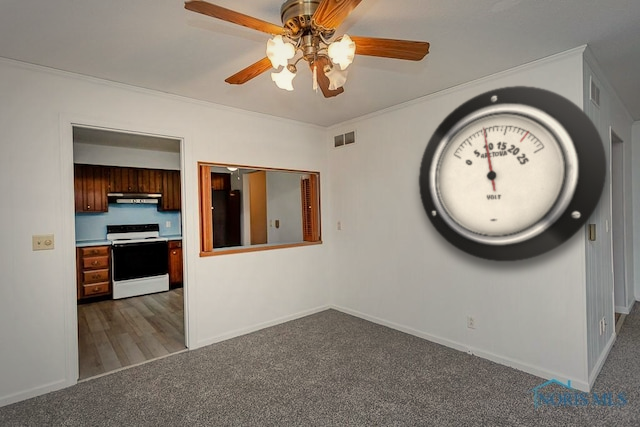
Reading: 10 V
